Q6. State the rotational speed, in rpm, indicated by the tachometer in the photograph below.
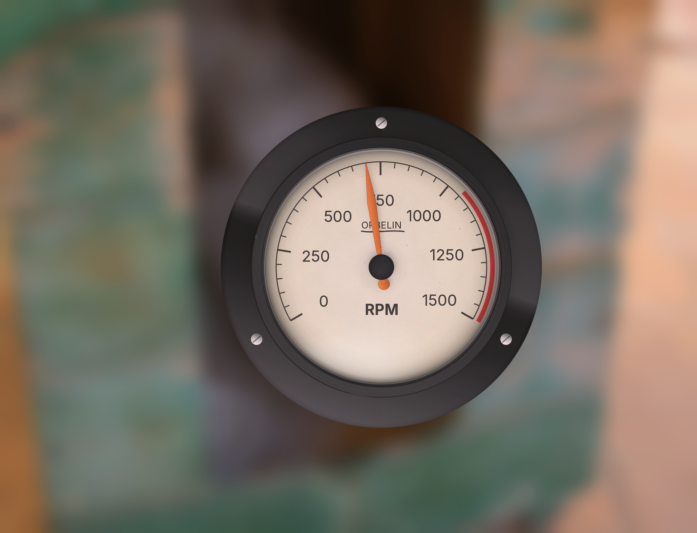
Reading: 700 rpm
